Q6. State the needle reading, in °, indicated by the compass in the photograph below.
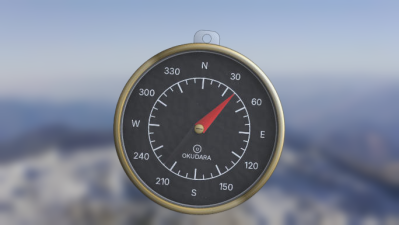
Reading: 40 °
